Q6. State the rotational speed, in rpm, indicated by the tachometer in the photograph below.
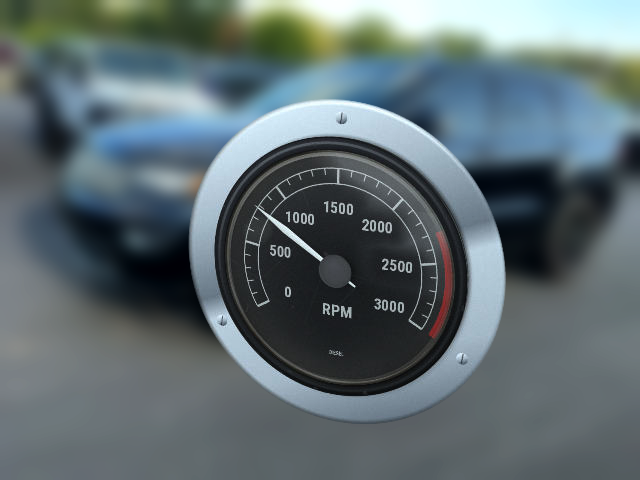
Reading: 800 rpm
